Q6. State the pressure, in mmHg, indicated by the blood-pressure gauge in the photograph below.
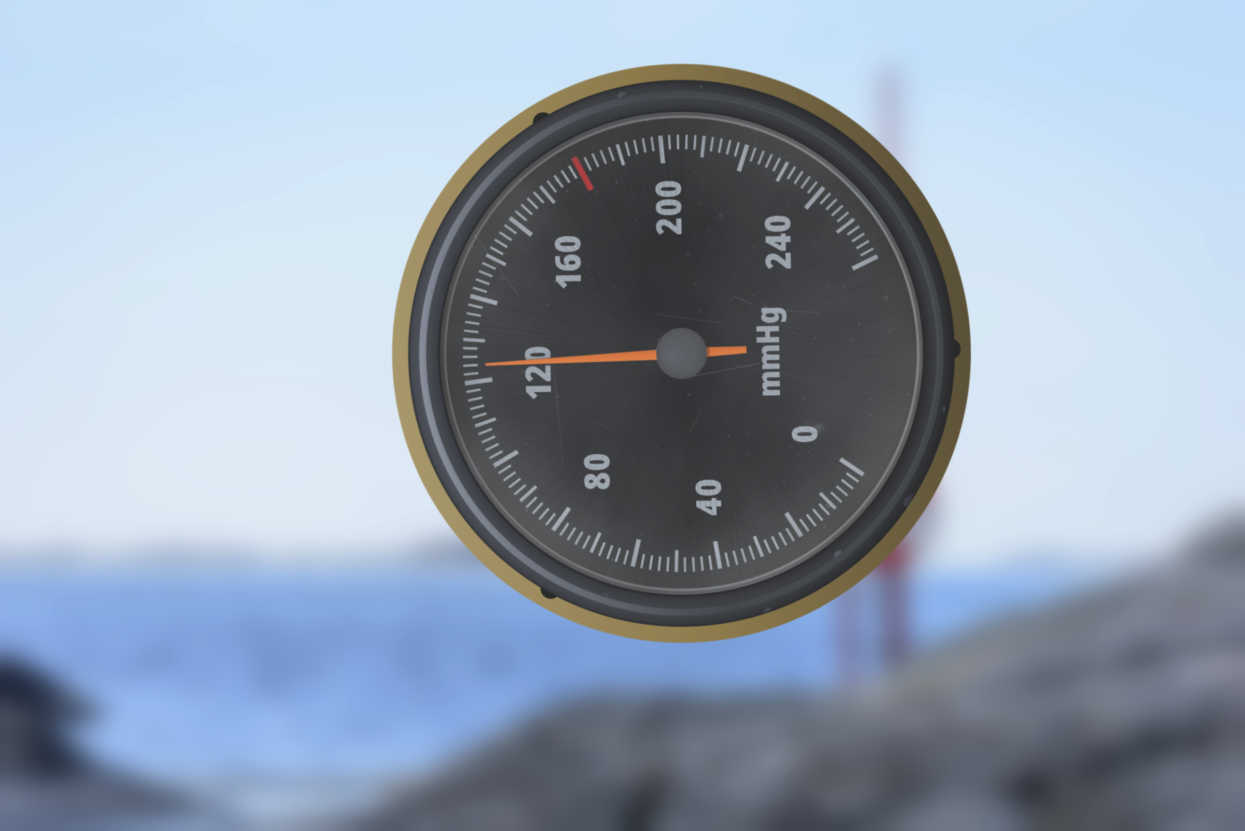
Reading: 124 mmHg
